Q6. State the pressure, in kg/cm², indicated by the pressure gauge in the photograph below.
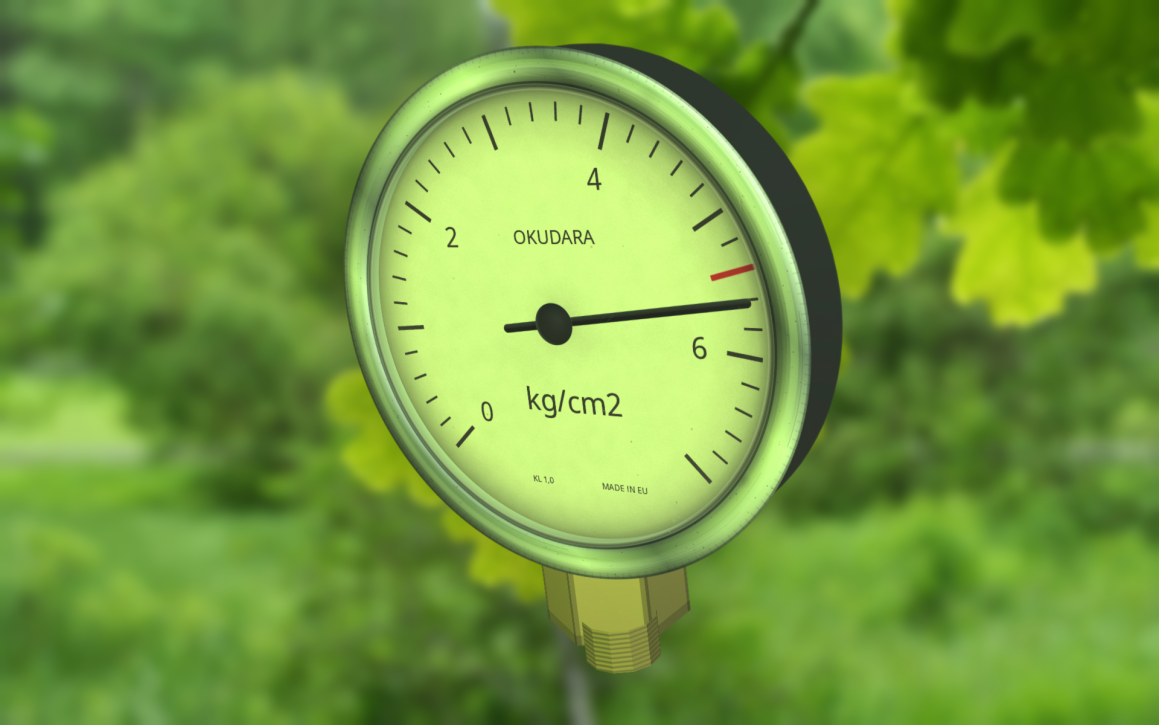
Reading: 5.6 kg/cm²
